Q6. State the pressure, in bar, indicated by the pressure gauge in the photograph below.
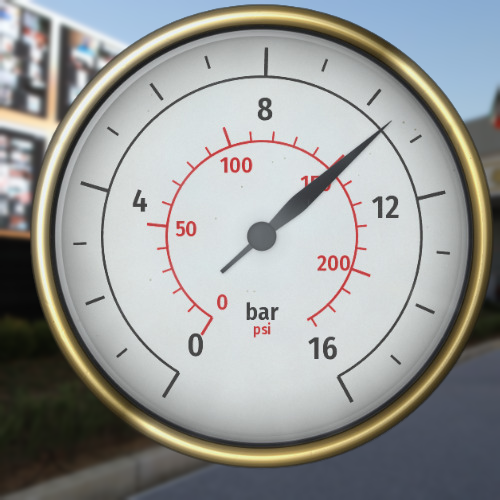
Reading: 10.5 bar
